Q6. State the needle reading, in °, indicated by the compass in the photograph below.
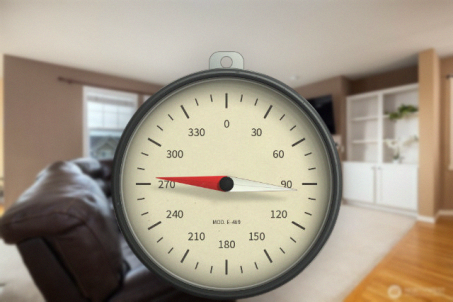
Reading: 275 °
